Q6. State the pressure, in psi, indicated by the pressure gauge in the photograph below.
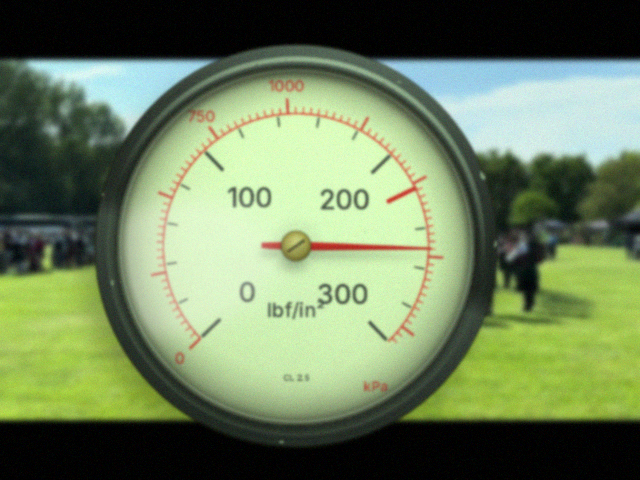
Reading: 250 psi
